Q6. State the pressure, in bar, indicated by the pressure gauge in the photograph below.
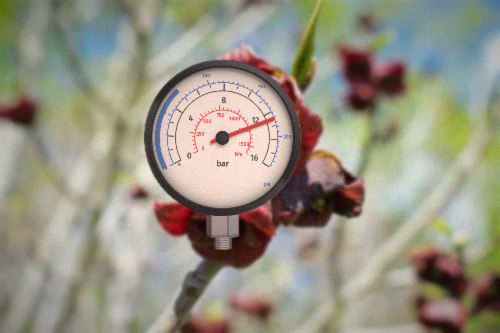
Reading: 12.5 bar
